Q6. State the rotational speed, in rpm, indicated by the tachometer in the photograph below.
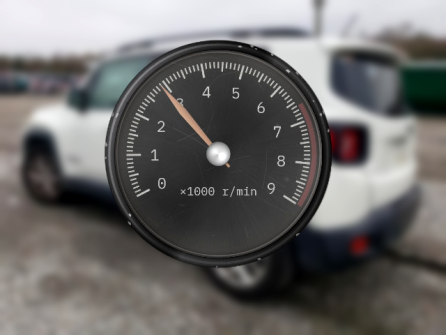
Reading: 2900 rpm
